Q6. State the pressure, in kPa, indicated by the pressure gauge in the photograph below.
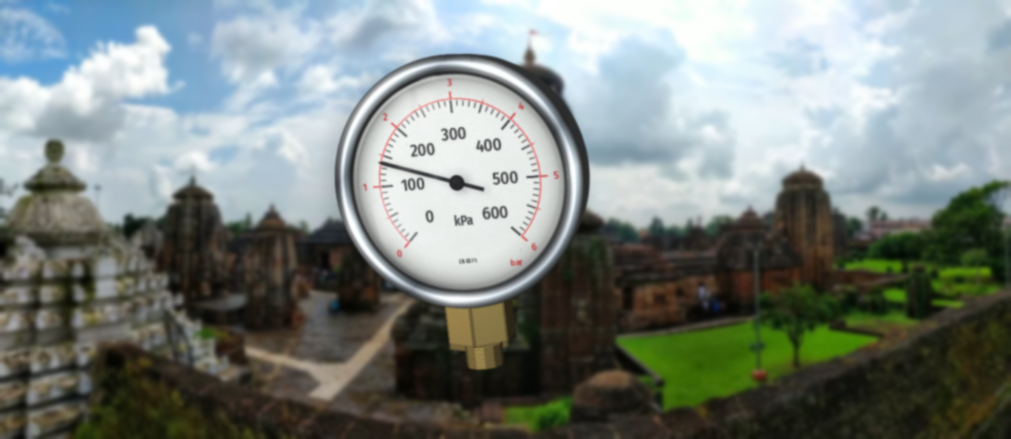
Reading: 140 kPa
